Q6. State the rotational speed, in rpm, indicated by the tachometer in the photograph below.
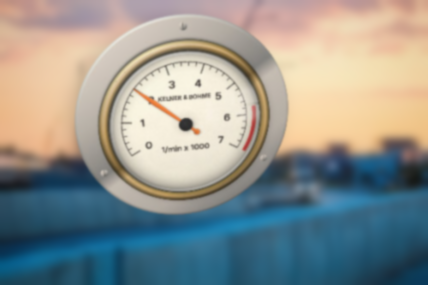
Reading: 2000 rpm
